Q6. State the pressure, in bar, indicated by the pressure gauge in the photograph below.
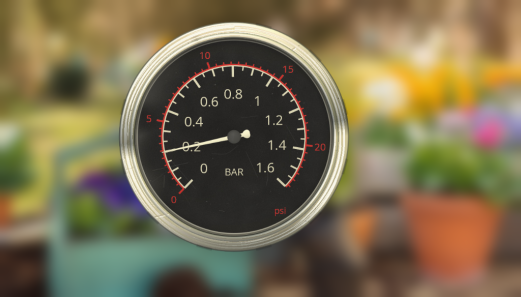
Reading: 0.2 bar
